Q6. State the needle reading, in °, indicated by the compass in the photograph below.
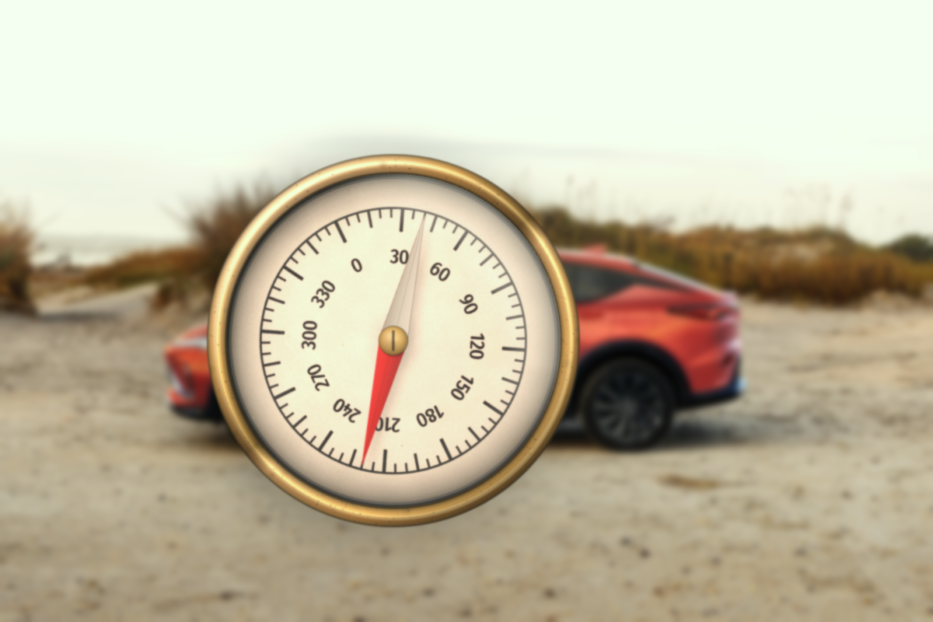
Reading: 220 °
